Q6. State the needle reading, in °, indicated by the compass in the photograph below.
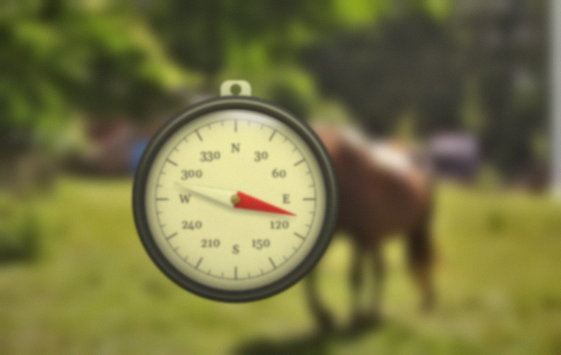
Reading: 105 °
